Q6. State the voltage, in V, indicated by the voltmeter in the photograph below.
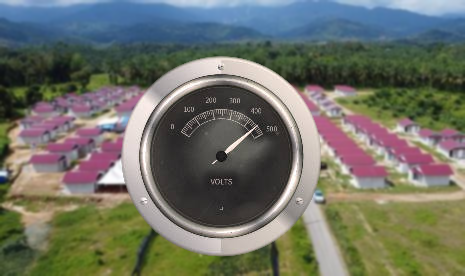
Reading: 450 V
